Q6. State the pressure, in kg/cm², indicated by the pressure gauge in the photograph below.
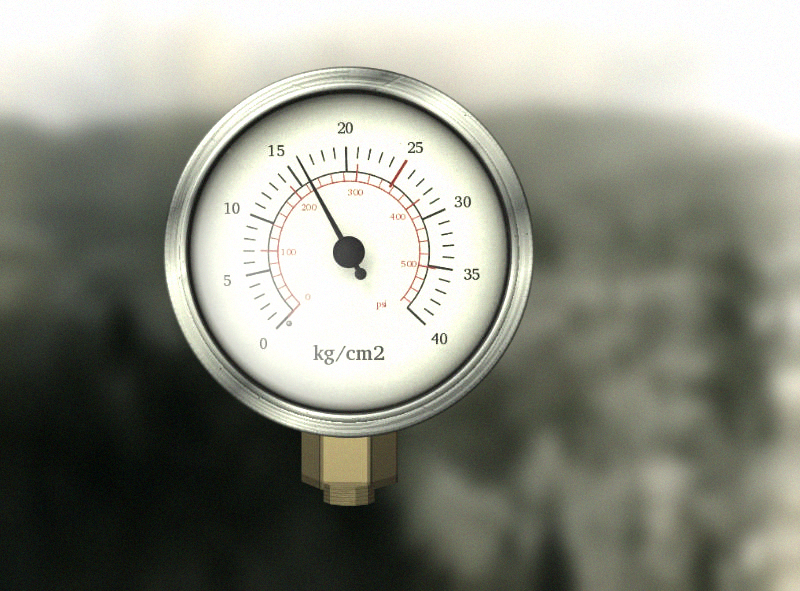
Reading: 16 kg/cm²
